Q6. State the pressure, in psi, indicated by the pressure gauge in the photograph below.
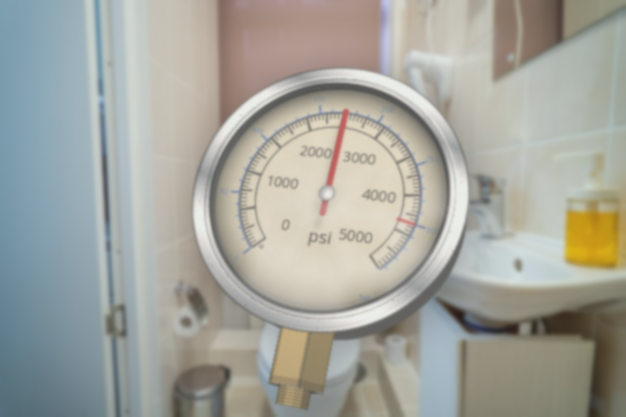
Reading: 2500 psi
